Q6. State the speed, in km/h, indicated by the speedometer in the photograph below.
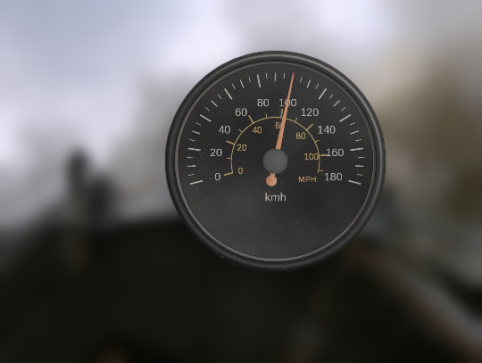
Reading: 100 km/h
